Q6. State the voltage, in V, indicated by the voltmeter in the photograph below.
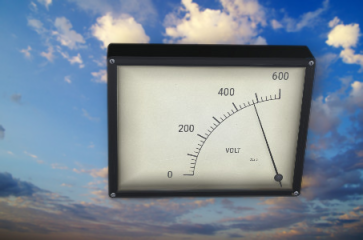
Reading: 480 V
